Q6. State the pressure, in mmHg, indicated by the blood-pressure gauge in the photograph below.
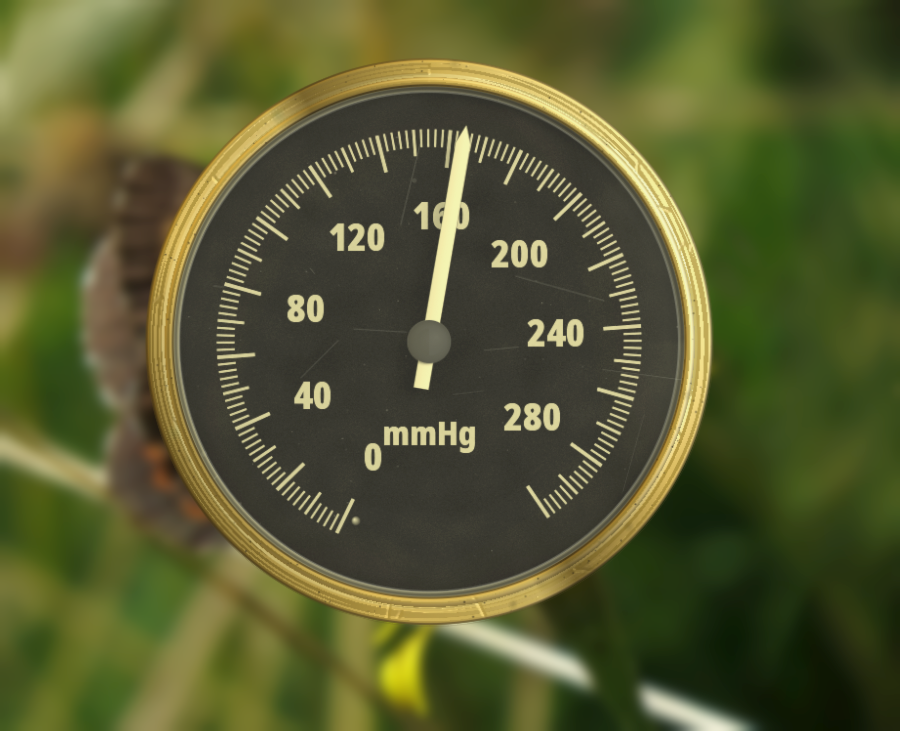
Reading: 164 mmHg
